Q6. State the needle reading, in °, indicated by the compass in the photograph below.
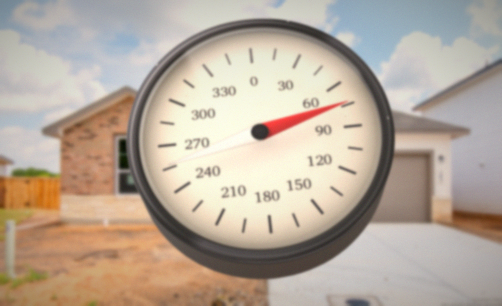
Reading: 75 °
